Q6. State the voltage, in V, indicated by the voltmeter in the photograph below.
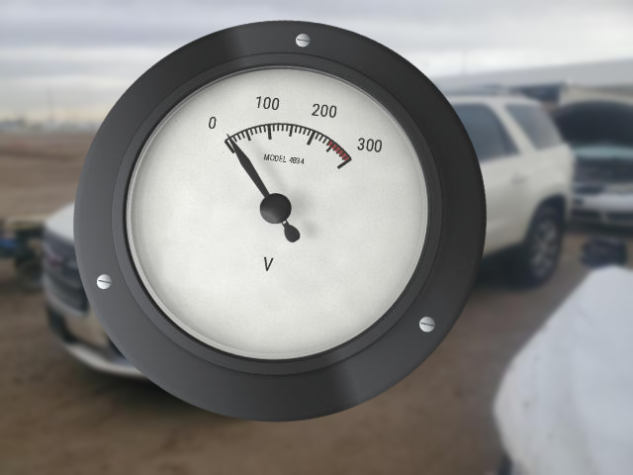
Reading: 10 V
